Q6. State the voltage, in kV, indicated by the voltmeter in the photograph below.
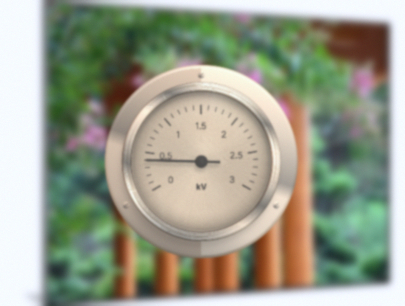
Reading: 0.4 kV
